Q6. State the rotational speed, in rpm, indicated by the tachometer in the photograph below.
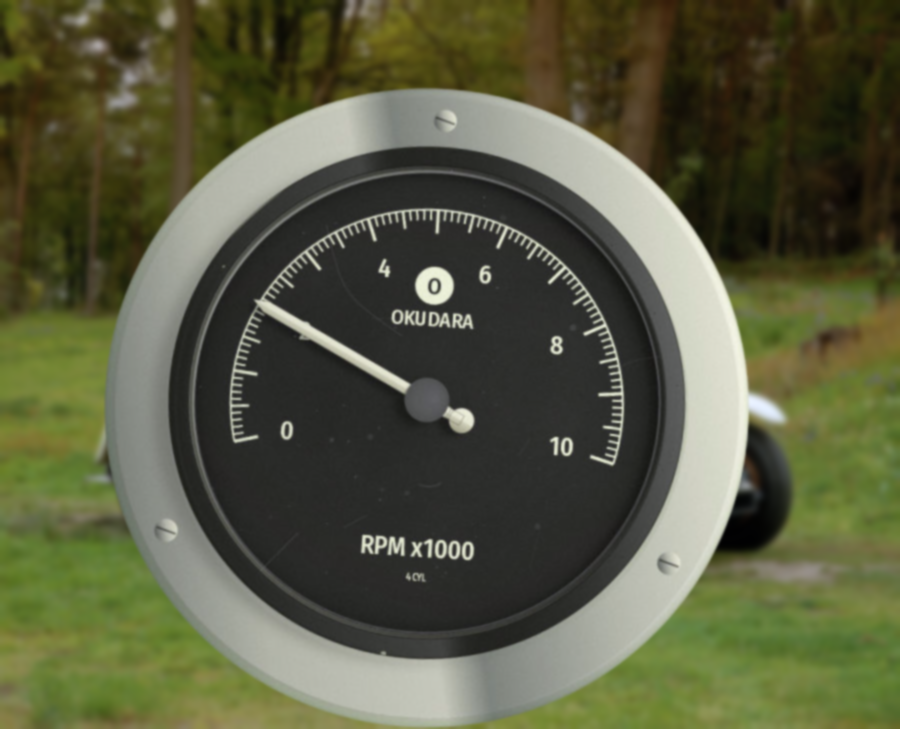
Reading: 2000 rpm
